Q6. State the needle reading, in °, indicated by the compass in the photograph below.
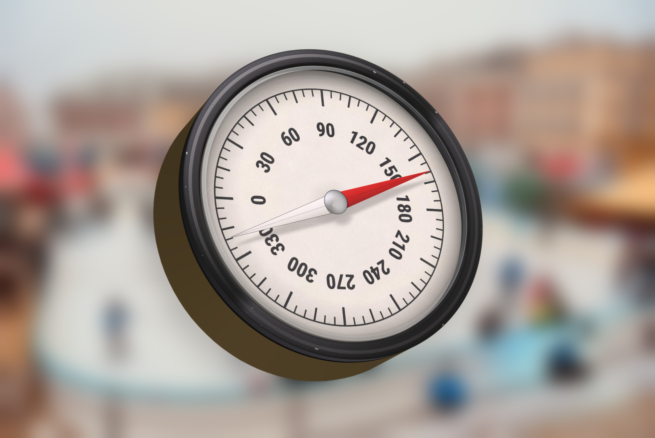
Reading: 160 °
